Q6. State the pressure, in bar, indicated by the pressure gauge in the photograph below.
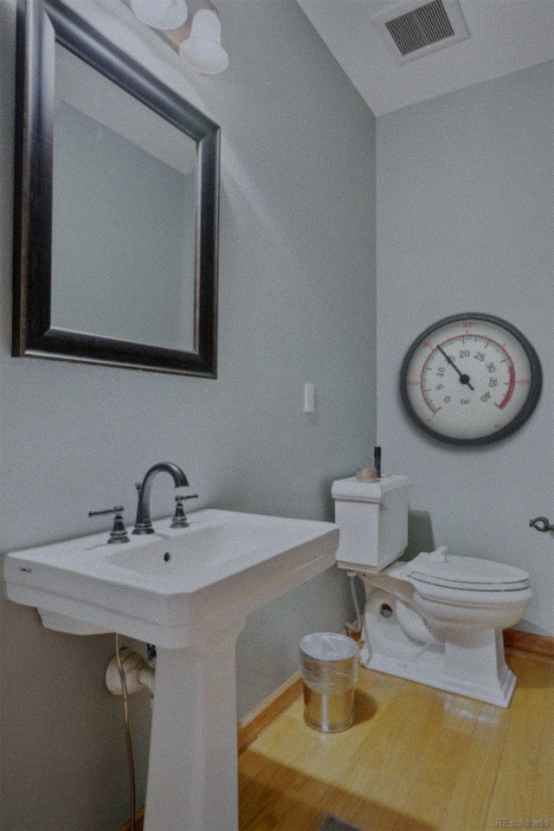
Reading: 15 bar
